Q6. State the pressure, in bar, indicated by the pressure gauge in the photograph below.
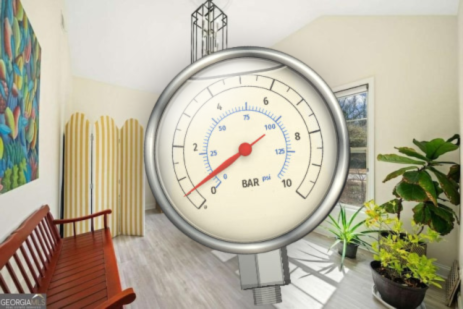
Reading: 0.5 bar
